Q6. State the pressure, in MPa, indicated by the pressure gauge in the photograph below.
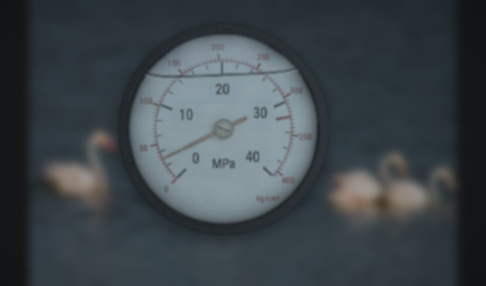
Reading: 3 MPa
